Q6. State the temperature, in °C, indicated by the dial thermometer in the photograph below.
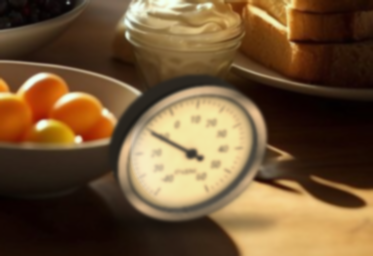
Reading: -10 °C
